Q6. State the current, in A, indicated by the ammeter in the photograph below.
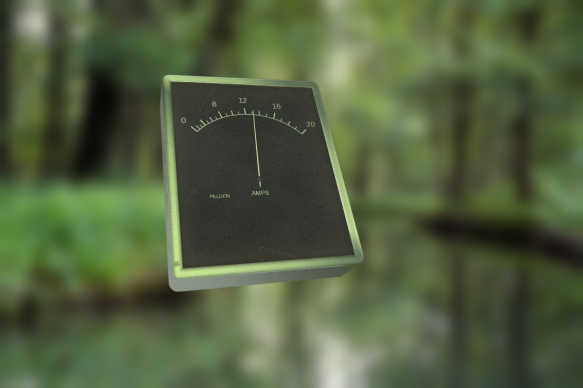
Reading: 13 A
